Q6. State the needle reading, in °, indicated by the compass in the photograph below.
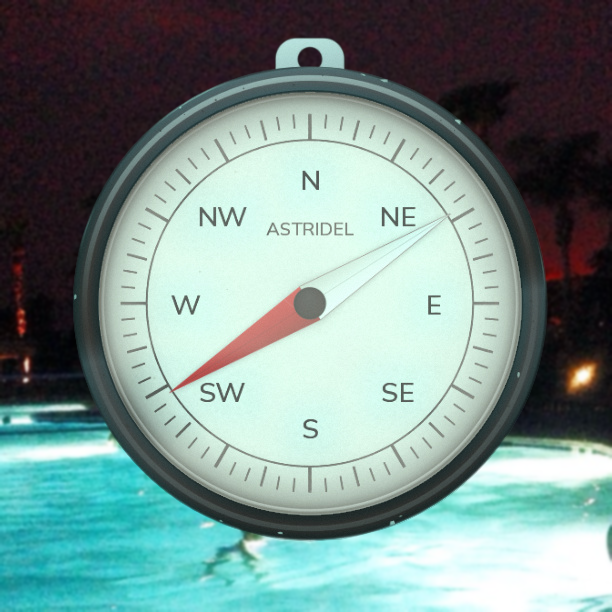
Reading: 237.5 °
